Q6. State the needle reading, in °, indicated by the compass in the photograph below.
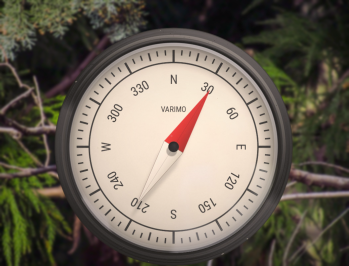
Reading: 32.5 °
